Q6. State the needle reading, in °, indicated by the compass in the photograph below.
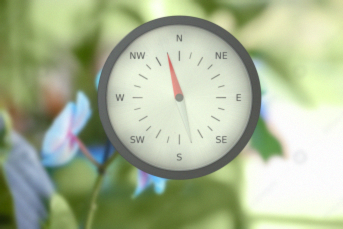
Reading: 345 °
